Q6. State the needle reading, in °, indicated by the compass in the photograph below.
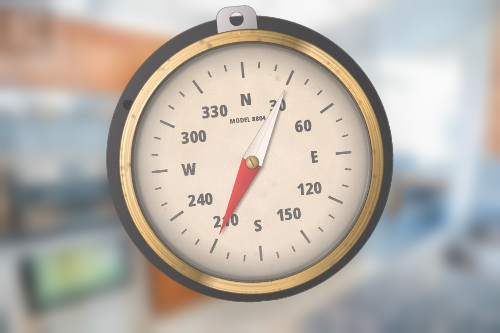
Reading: 210 °
